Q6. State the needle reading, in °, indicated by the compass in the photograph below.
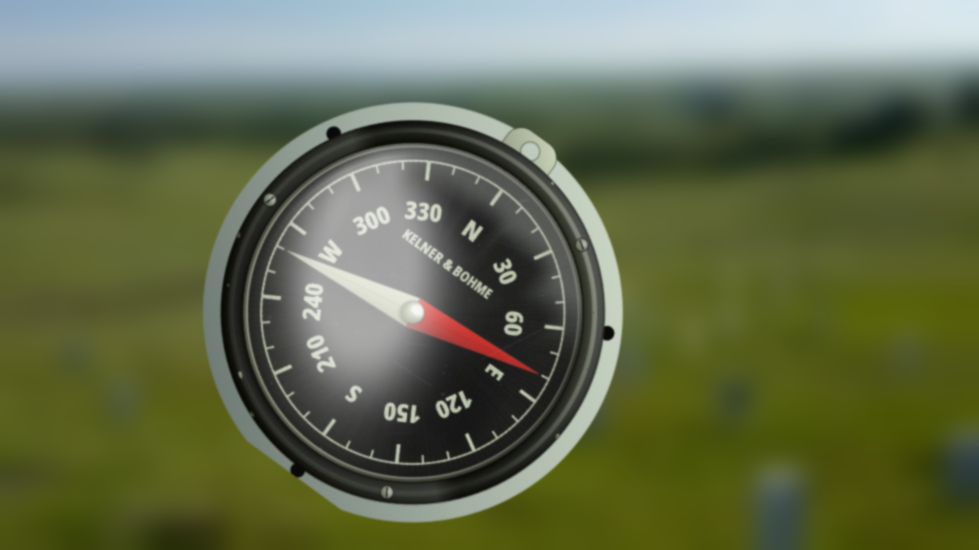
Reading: 80 °
